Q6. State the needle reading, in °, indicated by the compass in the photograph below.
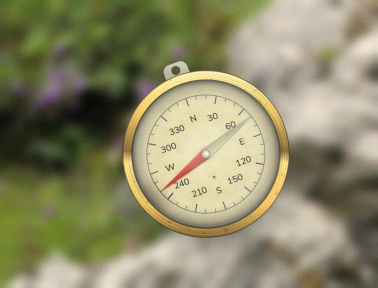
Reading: 250 °
